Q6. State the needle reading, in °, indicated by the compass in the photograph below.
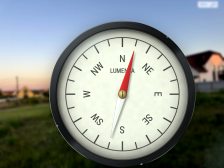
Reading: 15 °
